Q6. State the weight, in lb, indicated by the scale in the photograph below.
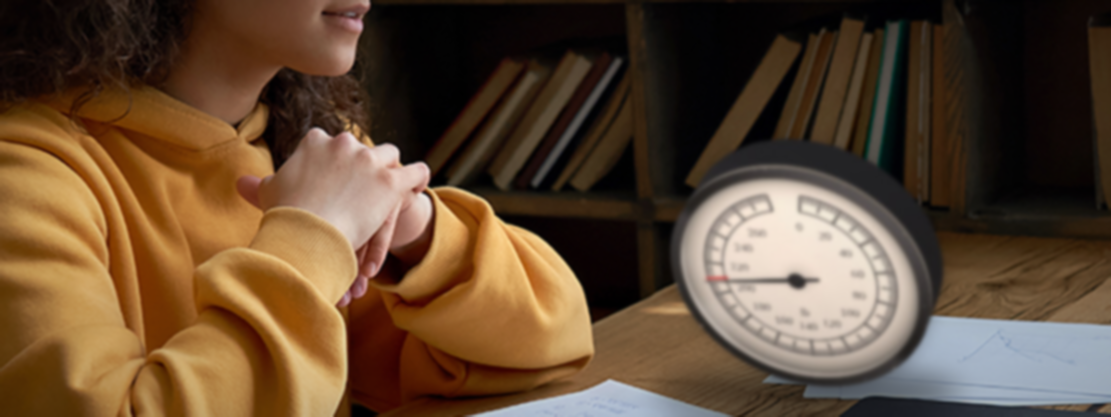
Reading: 210 lb
